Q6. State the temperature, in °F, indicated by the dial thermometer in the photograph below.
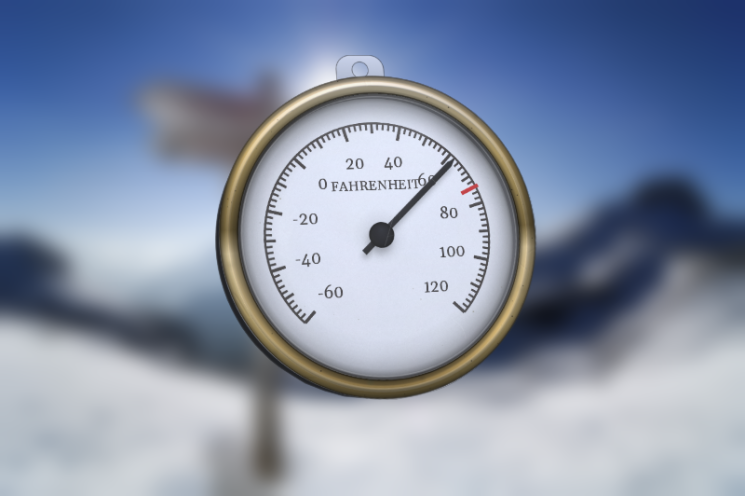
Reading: 62 °F
